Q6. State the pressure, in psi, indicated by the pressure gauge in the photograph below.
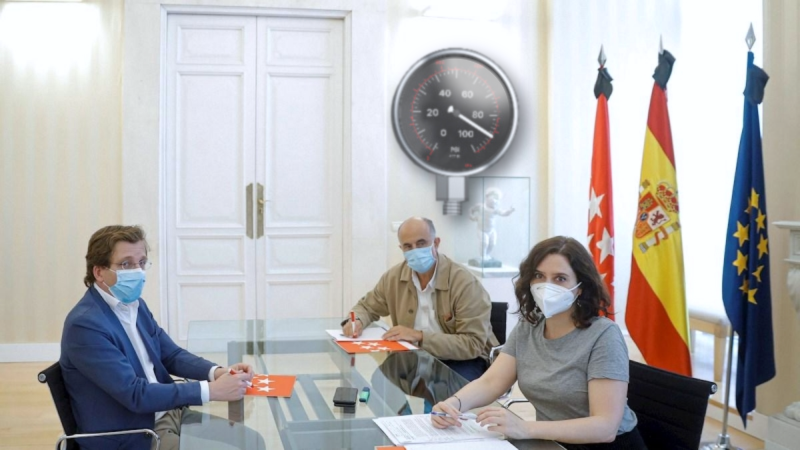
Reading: 90 psi
